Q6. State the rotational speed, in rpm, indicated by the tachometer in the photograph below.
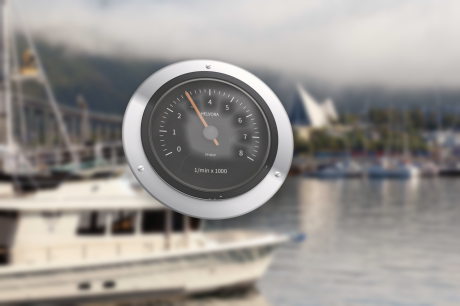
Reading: 3000 rpm
